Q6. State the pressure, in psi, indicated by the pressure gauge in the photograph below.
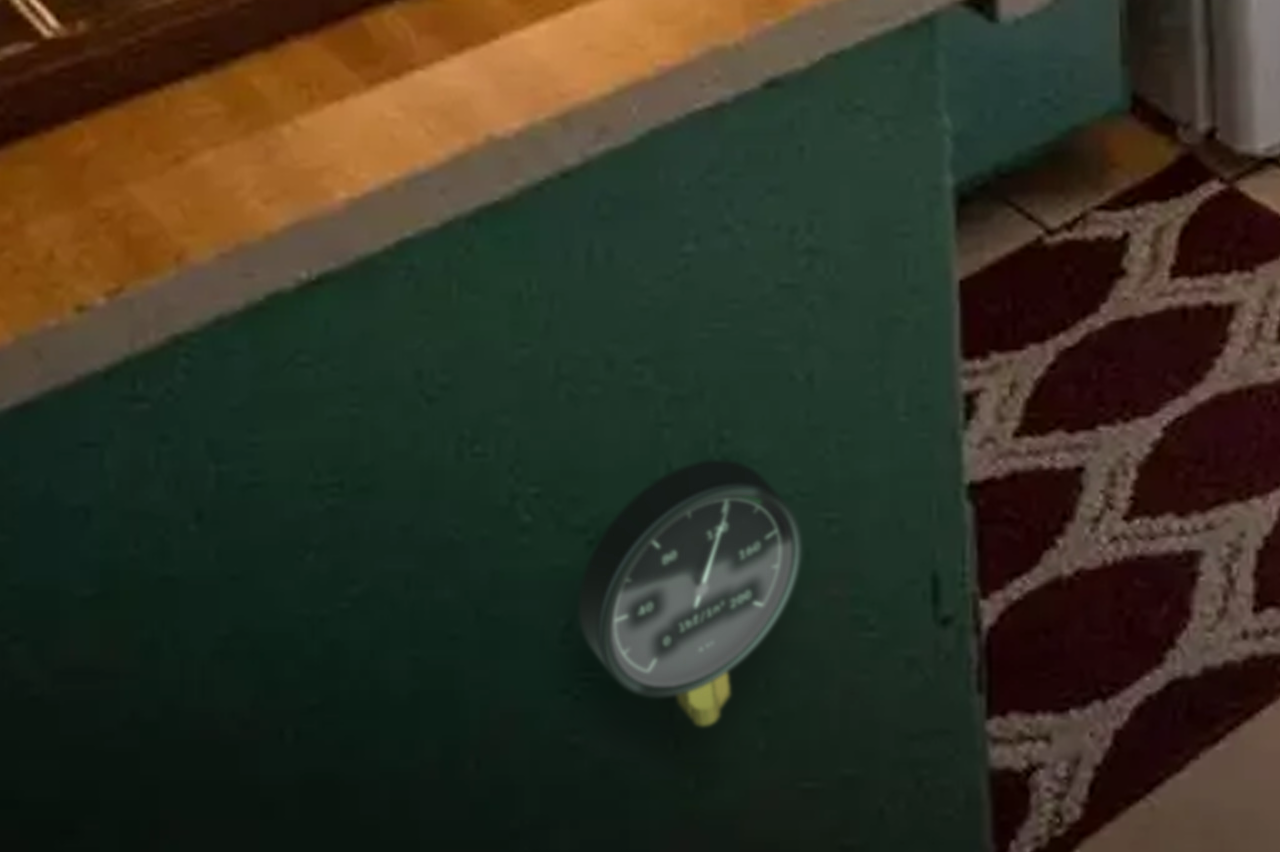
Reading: 120 psi
